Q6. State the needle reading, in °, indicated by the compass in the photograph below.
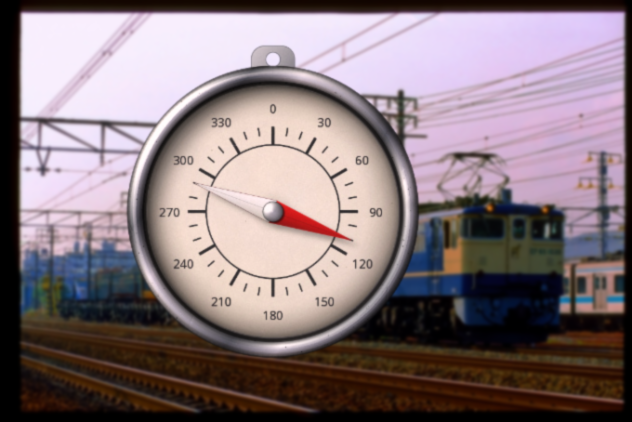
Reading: 110 °
